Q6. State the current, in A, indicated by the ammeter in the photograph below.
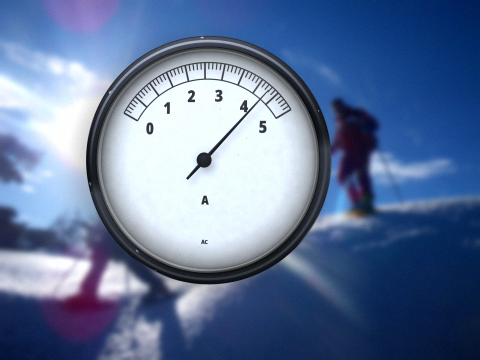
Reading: 4.3 A
